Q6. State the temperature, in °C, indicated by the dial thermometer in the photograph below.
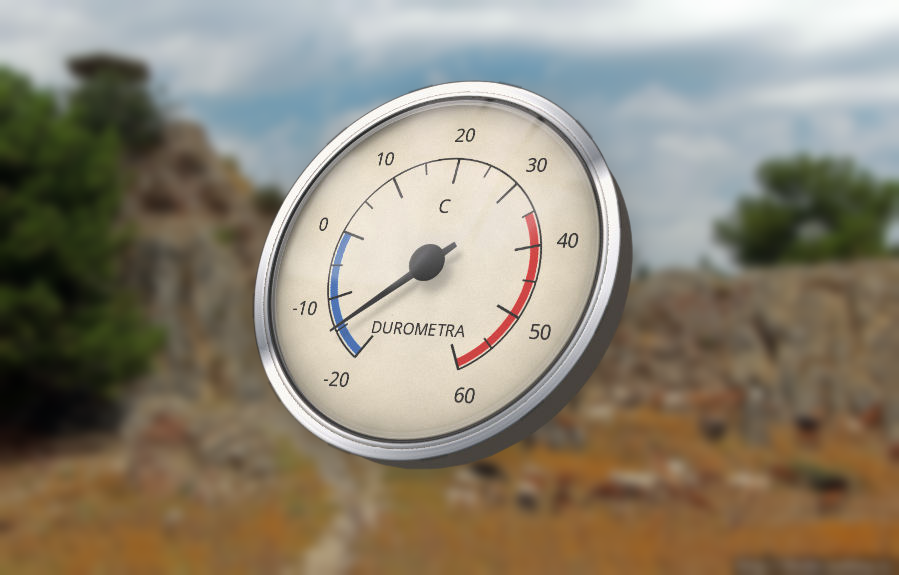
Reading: -15 °C
